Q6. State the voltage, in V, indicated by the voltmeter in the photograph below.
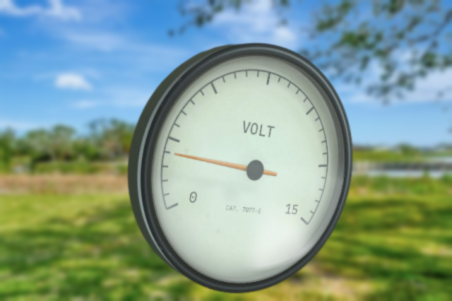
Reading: 2 V
